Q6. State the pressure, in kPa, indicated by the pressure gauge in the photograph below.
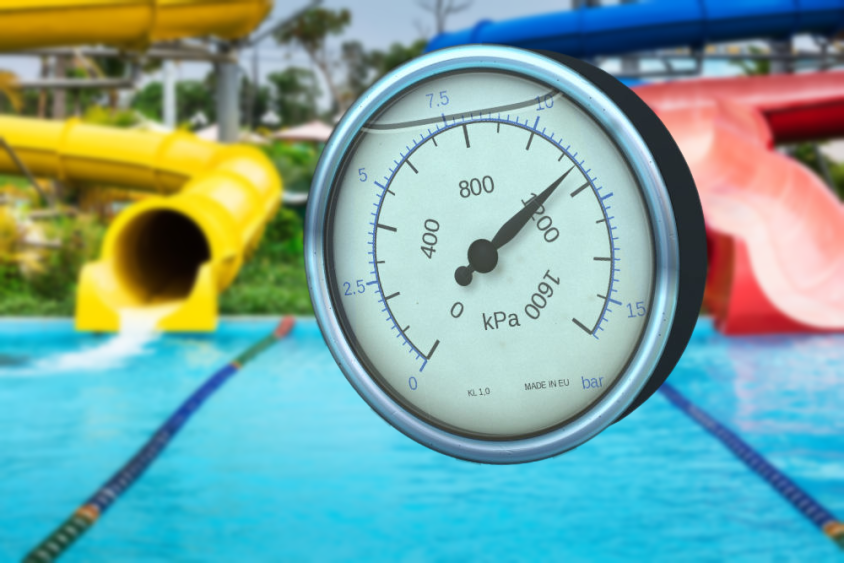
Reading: 1150 kPa
